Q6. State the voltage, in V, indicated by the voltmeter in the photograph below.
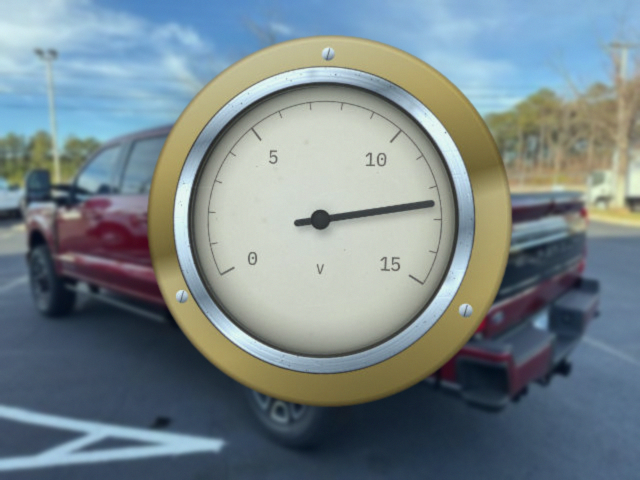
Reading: 12.5 V
